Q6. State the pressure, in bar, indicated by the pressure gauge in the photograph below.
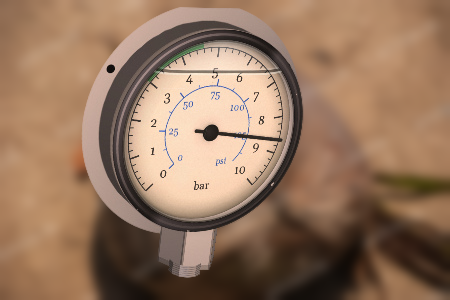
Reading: 8.6 bar
